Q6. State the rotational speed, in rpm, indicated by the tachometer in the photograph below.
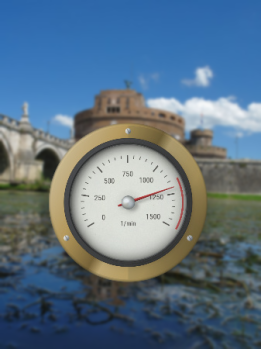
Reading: 1200 rpm
